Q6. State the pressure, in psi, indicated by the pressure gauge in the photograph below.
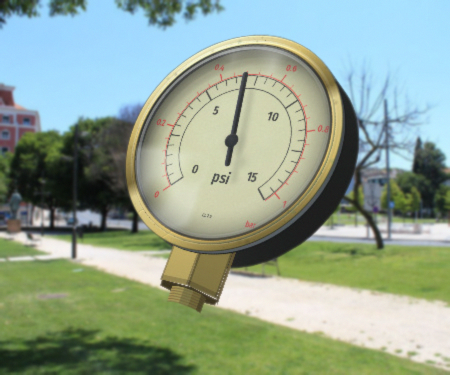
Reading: 7 psi
